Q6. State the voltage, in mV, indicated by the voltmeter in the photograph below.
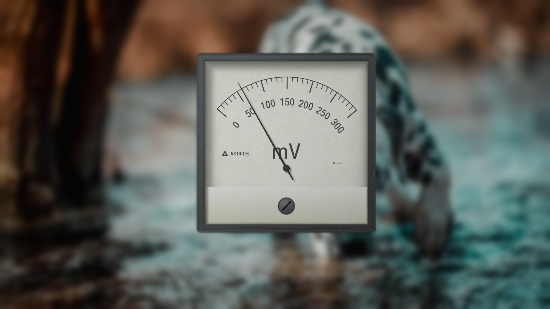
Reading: 60 mV
